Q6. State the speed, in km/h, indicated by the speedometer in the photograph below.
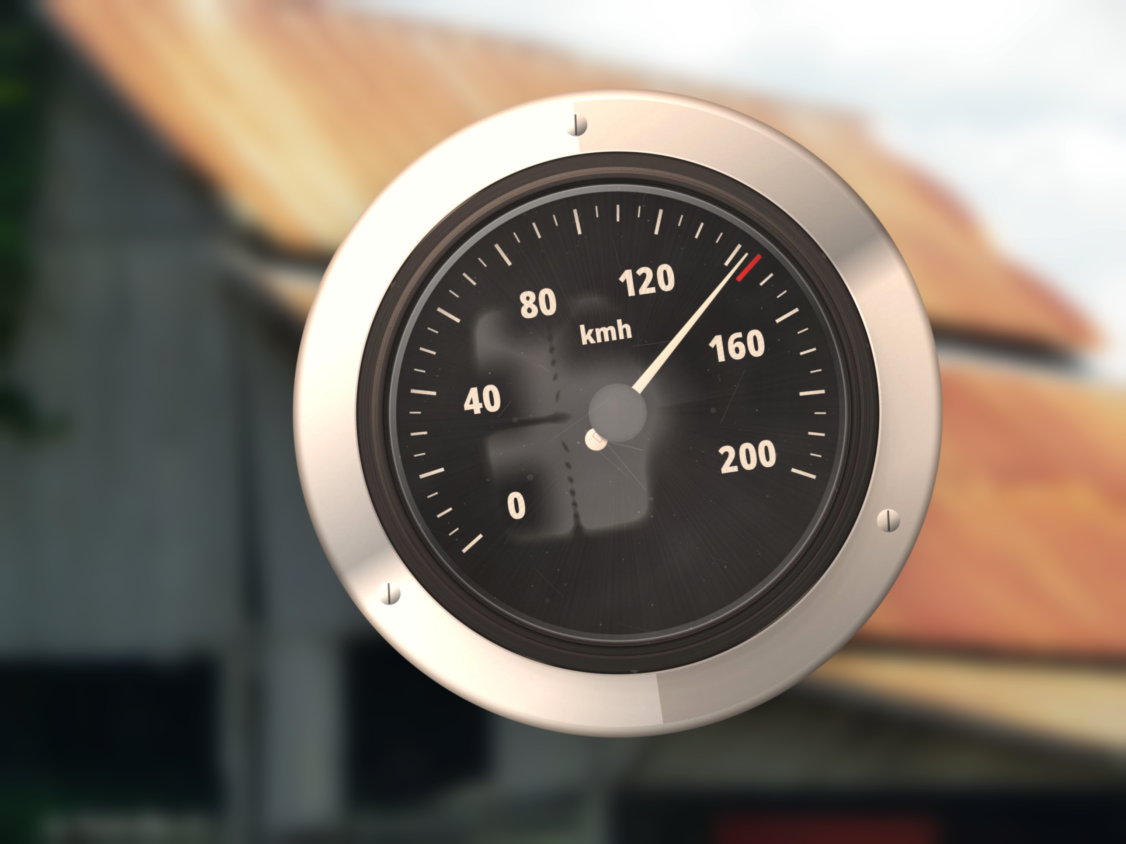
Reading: 142.5 km/h
